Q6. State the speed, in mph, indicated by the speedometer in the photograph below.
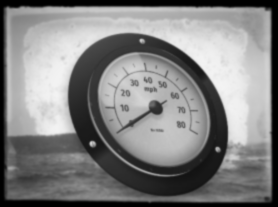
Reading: 0 mph
